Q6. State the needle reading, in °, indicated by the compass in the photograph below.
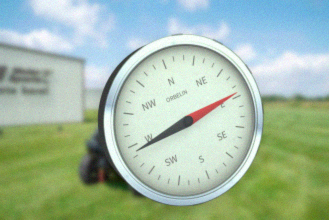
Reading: 85 °
